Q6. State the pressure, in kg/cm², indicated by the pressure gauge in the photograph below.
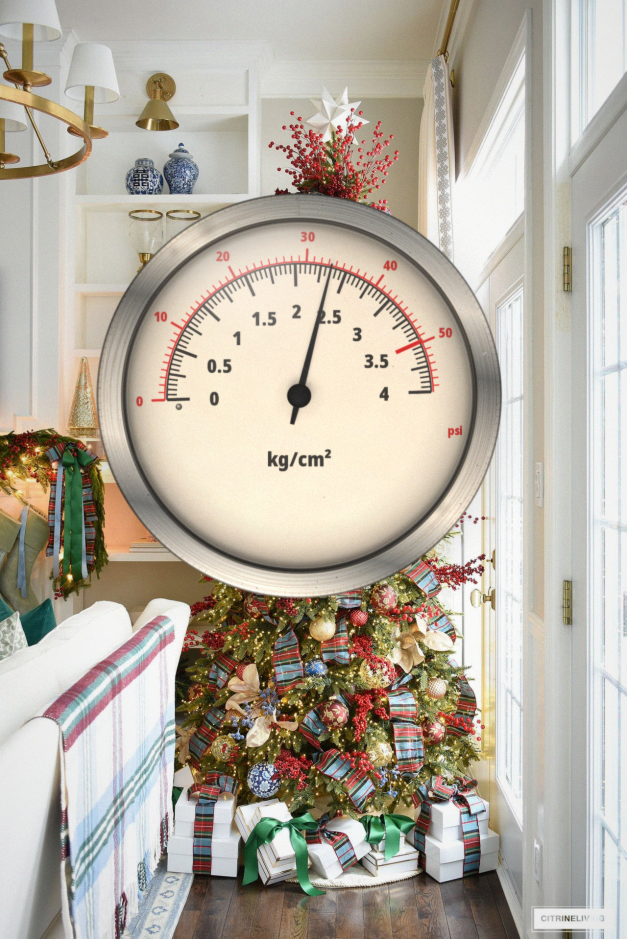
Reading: 2.35 kg/cm²
